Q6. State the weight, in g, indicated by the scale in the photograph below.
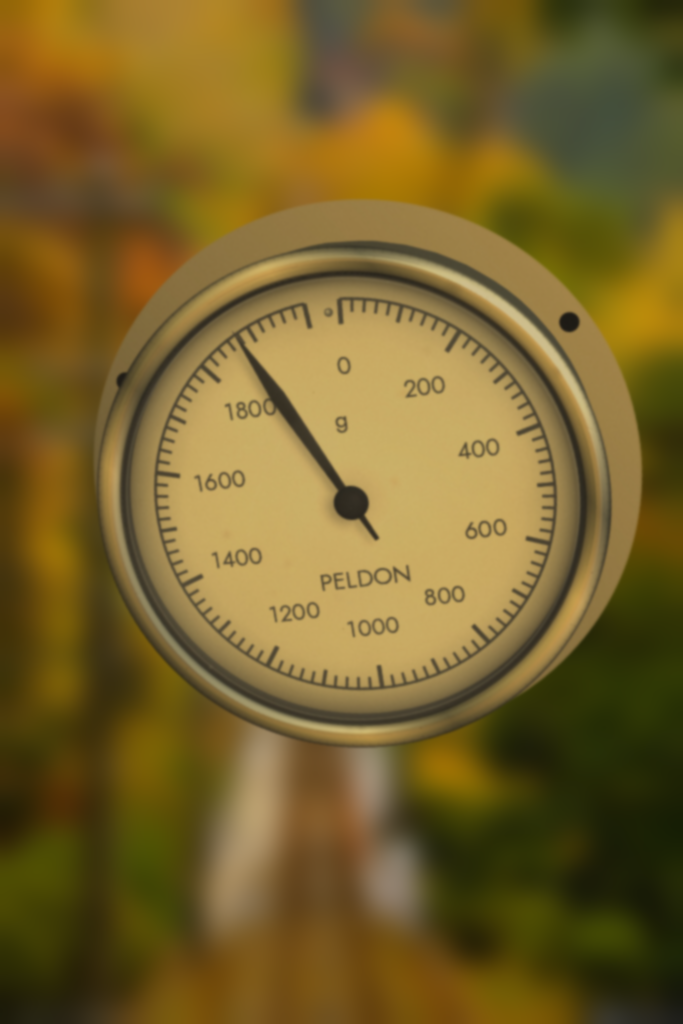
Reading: 1880 g
